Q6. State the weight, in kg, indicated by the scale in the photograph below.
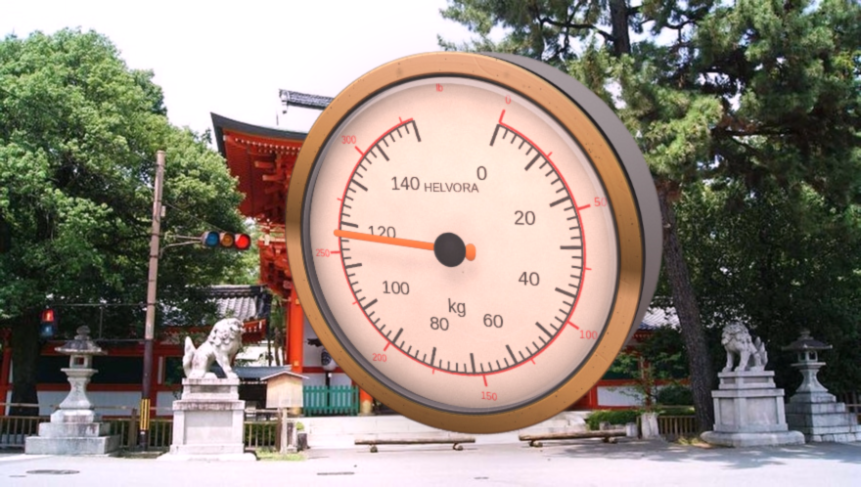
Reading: 118 kg
